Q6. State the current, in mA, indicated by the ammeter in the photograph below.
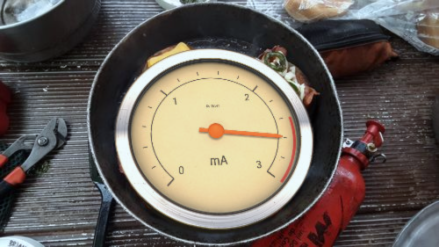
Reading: 2.6 mA
